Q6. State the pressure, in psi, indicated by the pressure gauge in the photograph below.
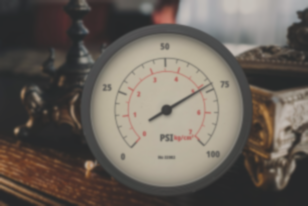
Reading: 72.5 psi
